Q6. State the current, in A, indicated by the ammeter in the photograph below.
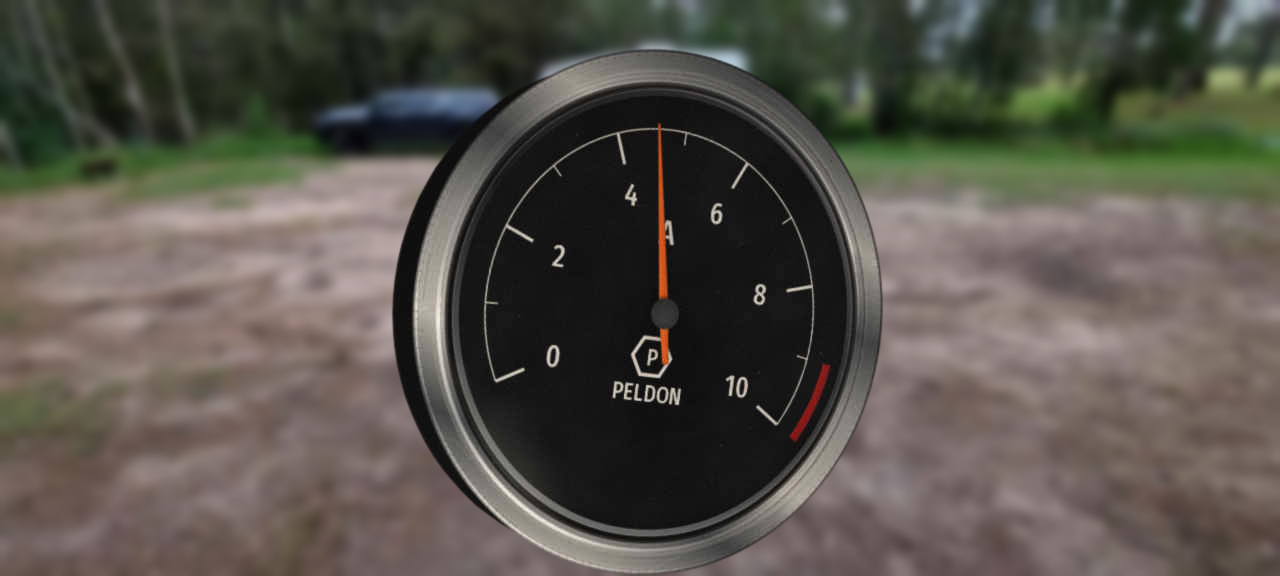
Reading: 4.5 A
